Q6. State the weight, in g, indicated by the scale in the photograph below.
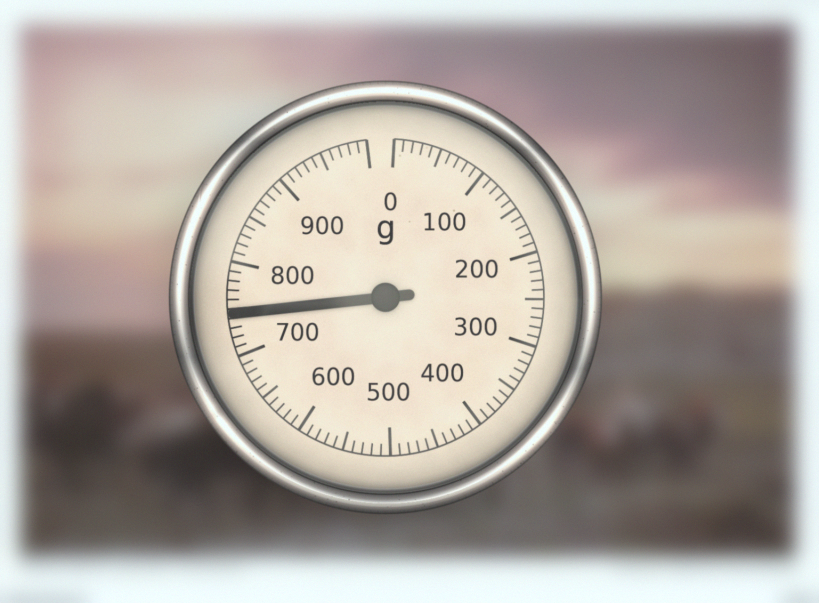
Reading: 745 g
